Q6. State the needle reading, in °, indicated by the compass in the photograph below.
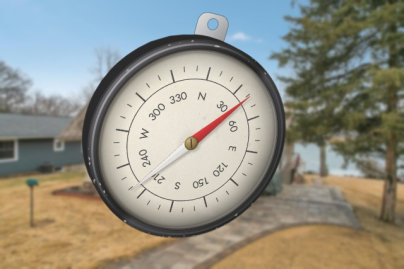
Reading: 40 °
